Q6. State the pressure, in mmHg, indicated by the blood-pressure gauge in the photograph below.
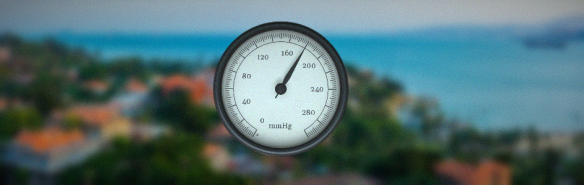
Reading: 180 mmHg
